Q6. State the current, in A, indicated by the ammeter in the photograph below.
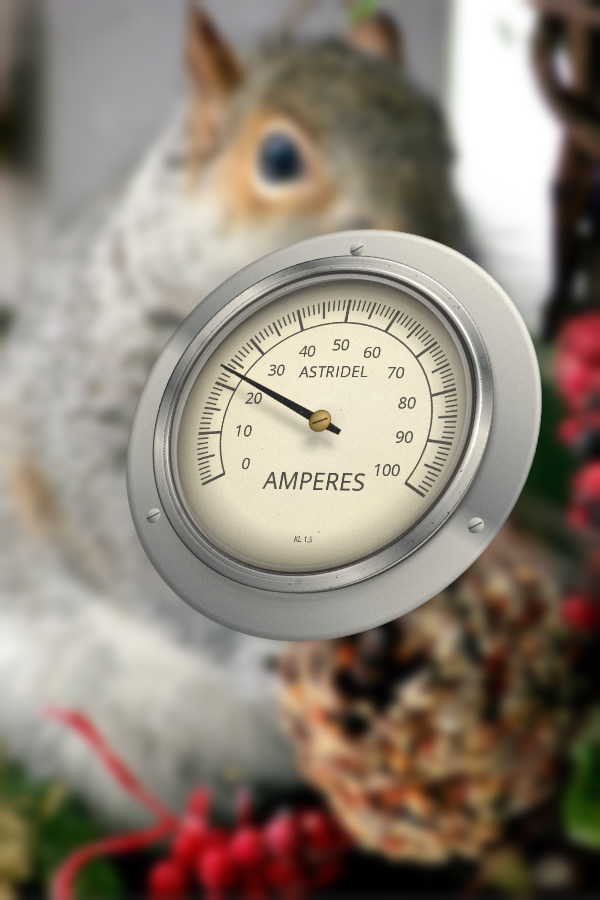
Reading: 23 A
